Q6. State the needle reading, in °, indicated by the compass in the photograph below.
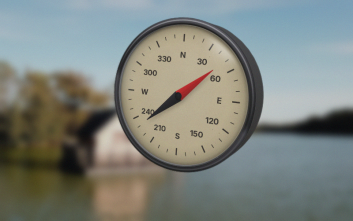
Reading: 50 °
